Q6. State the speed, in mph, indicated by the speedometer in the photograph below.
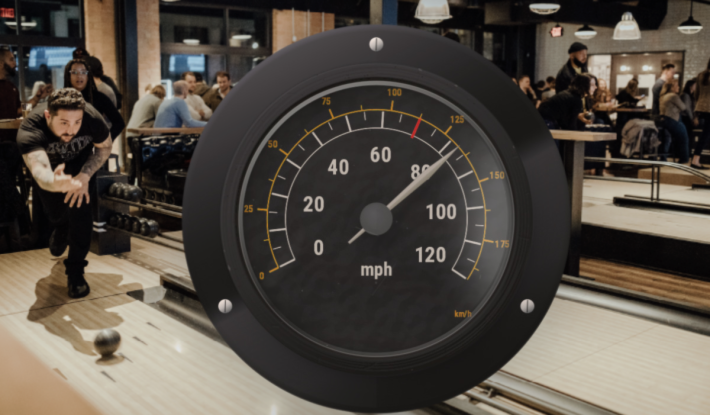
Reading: 82.5 mph
